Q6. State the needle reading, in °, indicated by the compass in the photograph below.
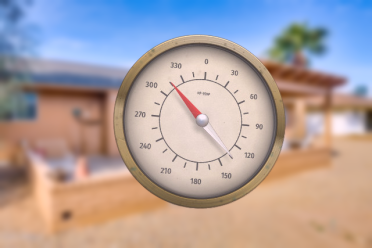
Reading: 315 °
